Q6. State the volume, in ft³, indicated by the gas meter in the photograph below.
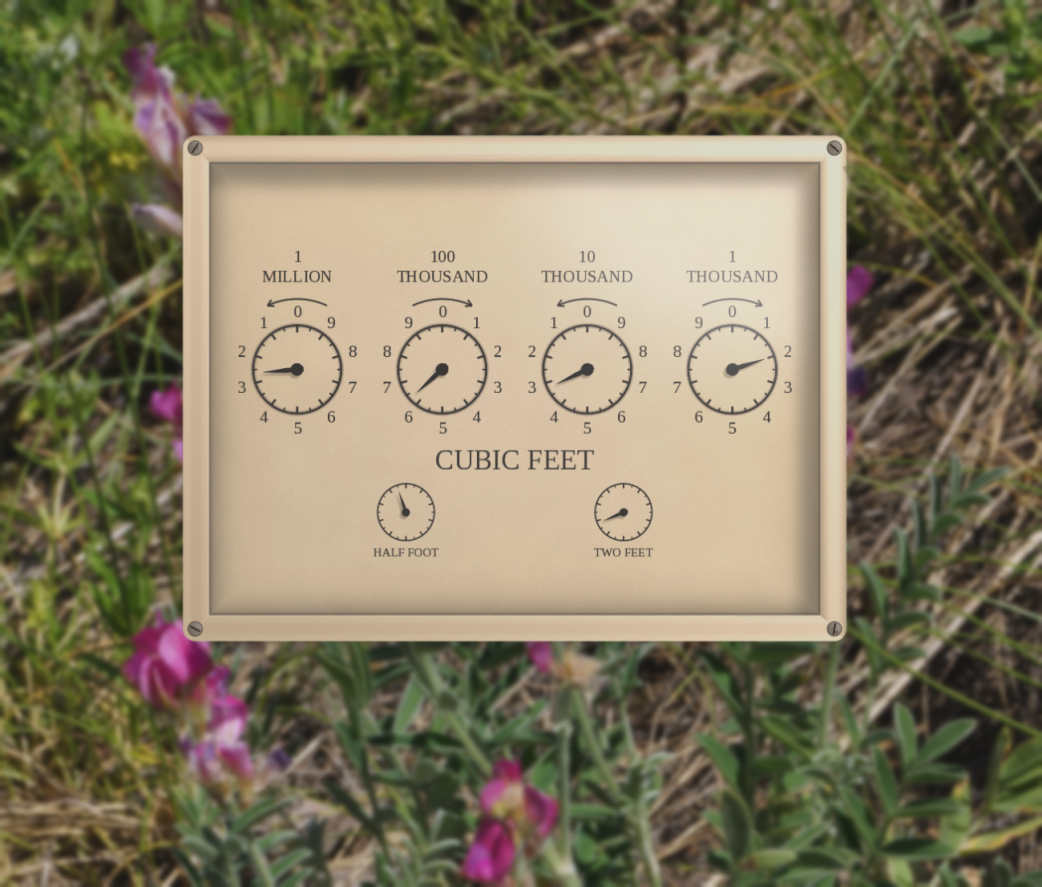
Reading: 263200 ft³
